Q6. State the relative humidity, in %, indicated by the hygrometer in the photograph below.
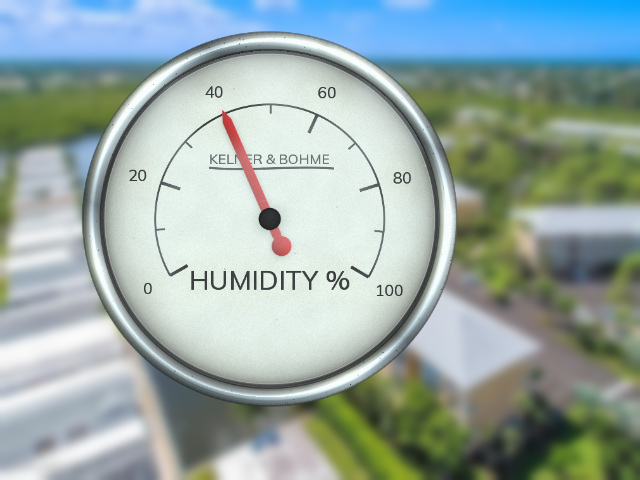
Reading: 40 %
